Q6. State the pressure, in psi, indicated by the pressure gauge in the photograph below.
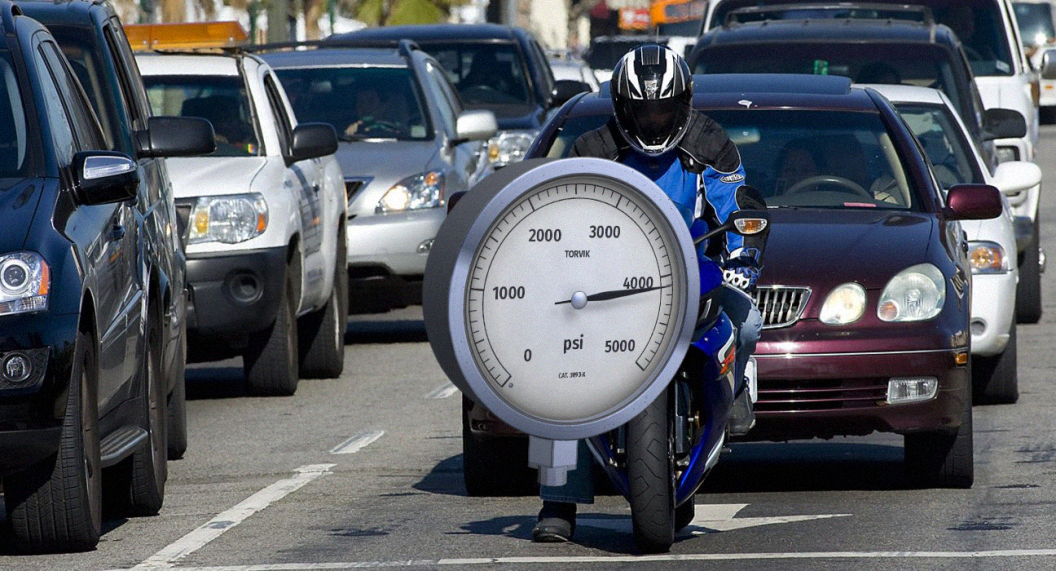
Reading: 4100 psi
